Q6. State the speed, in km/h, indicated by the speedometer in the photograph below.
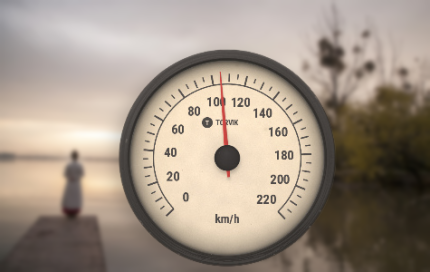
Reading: 105 km/h
